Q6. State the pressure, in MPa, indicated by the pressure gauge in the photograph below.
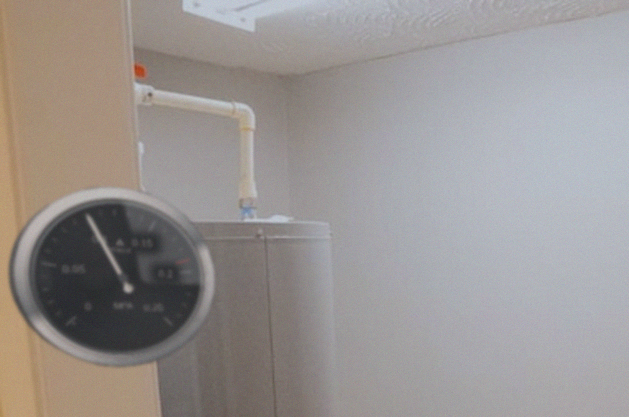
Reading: 0.1 MPa
